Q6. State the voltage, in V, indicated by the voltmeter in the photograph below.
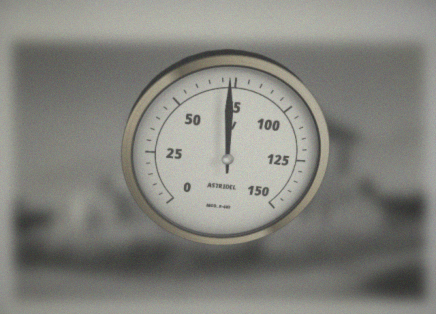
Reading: 72.5 V
